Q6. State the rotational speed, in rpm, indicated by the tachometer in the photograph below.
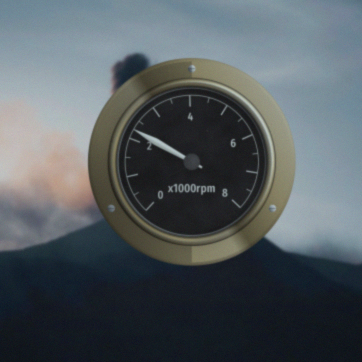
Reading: 2250 rpm
